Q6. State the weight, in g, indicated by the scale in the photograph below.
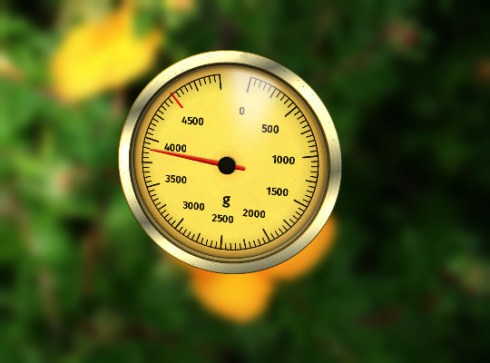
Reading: 3900 g
